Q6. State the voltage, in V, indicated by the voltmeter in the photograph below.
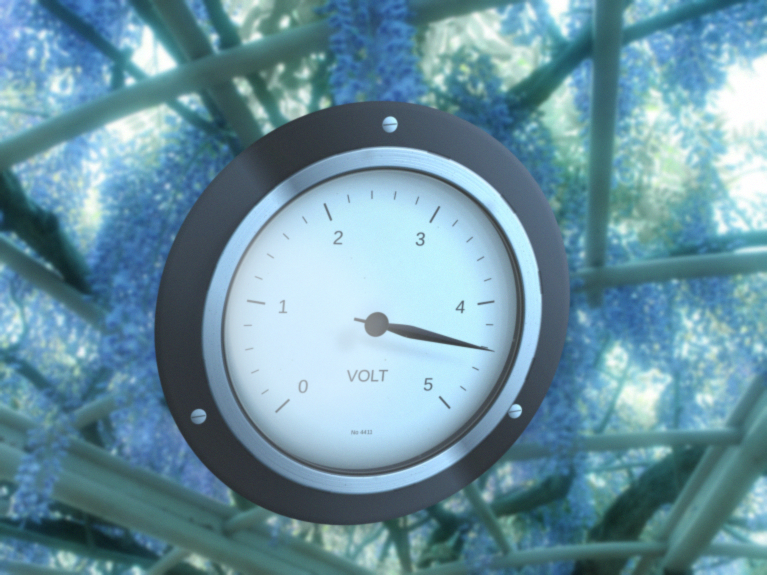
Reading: 4.4 V
